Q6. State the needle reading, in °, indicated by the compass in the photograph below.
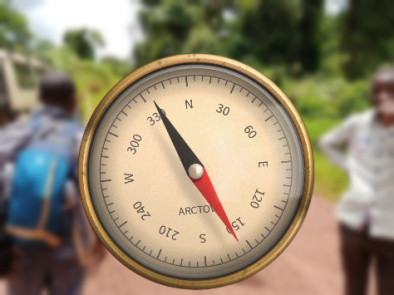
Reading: 155 °
